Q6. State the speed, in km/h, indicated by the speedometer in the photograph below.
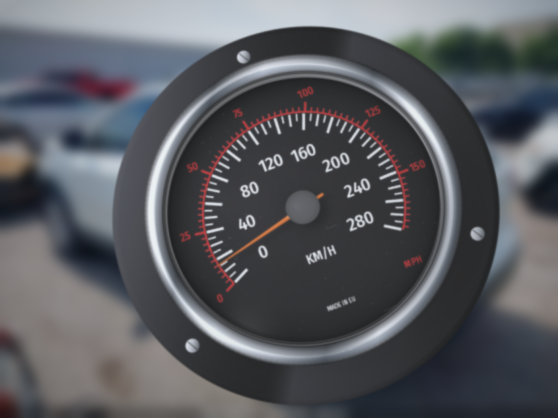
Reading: 15 km/h
